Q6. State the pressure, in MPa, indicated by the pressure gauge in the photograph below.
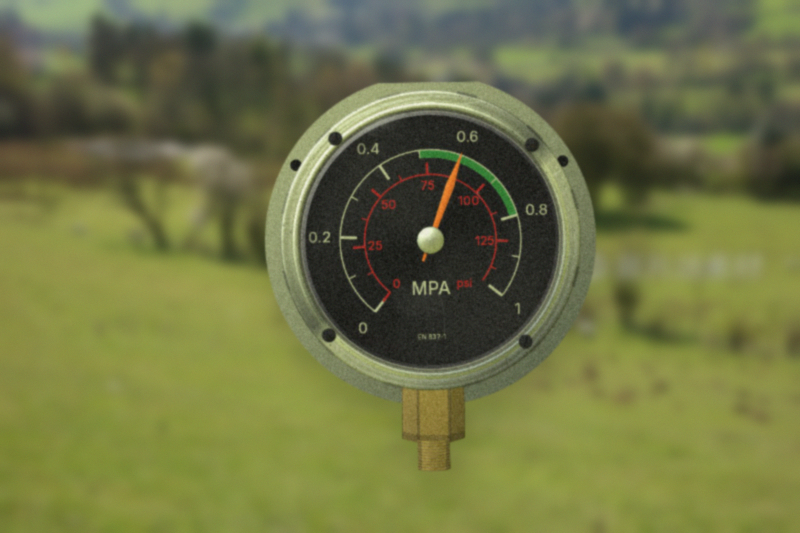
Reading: 0.6 MPa
